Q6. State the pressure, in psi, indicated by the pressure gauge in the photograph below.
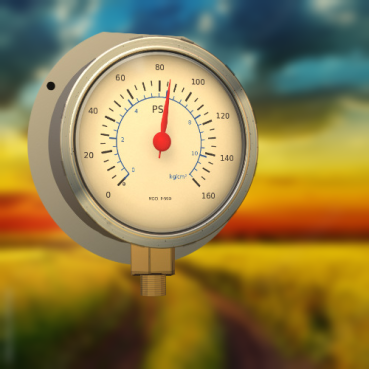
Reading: 85 psi
